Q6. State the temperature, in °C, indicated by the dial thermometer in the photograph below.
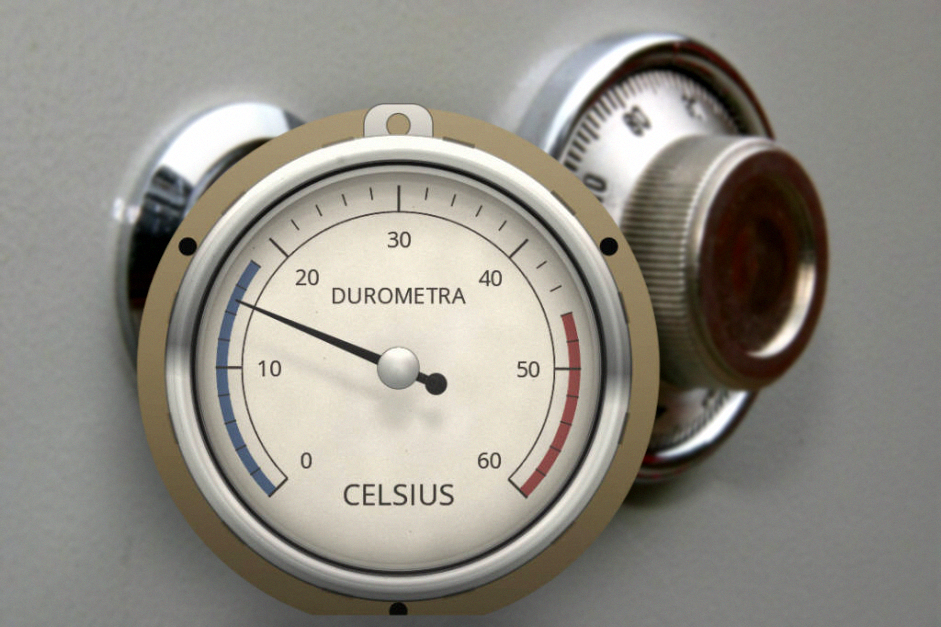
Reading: 15 °C
